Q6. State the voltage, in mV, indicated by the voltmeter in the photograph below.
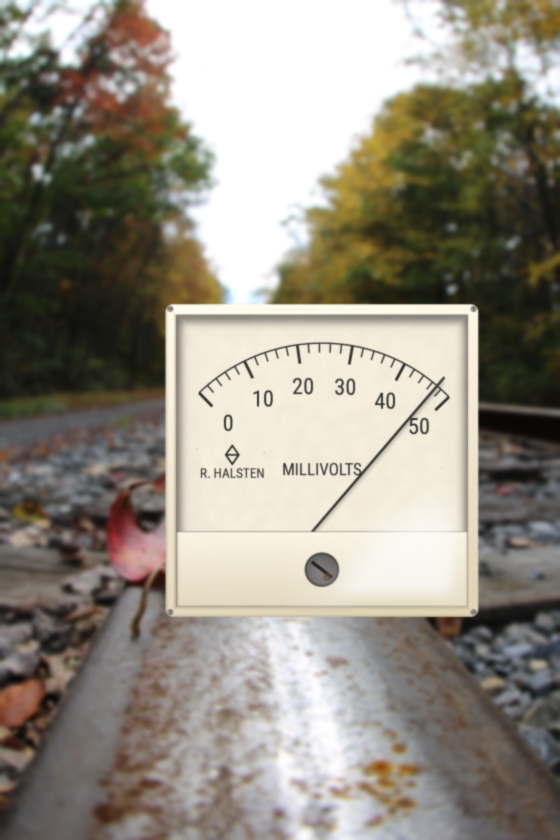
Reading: 47 mV
